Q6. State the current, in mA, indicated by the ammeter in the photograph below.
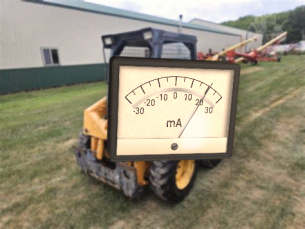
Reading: 20 mA
